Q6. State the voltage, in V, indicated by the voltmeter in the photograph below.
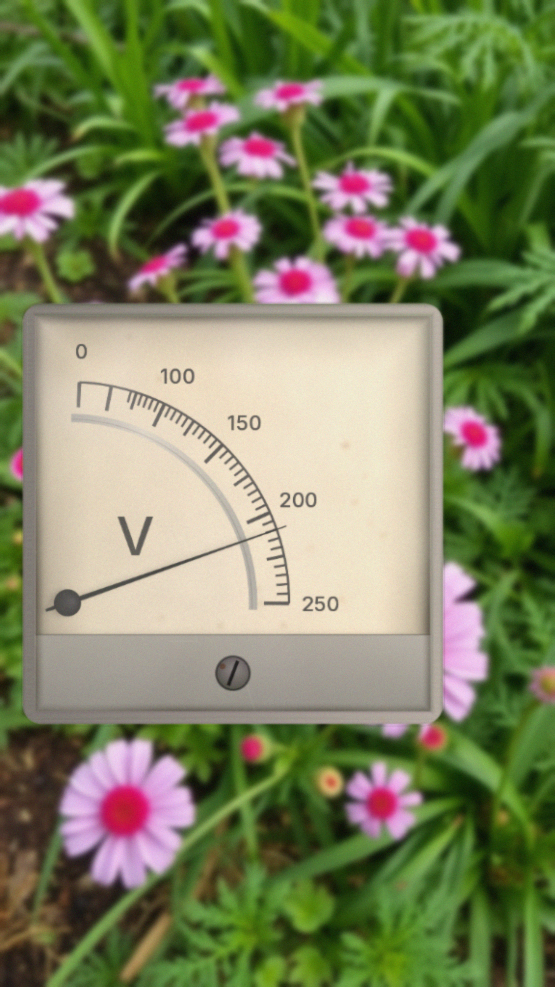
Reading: 210 V
